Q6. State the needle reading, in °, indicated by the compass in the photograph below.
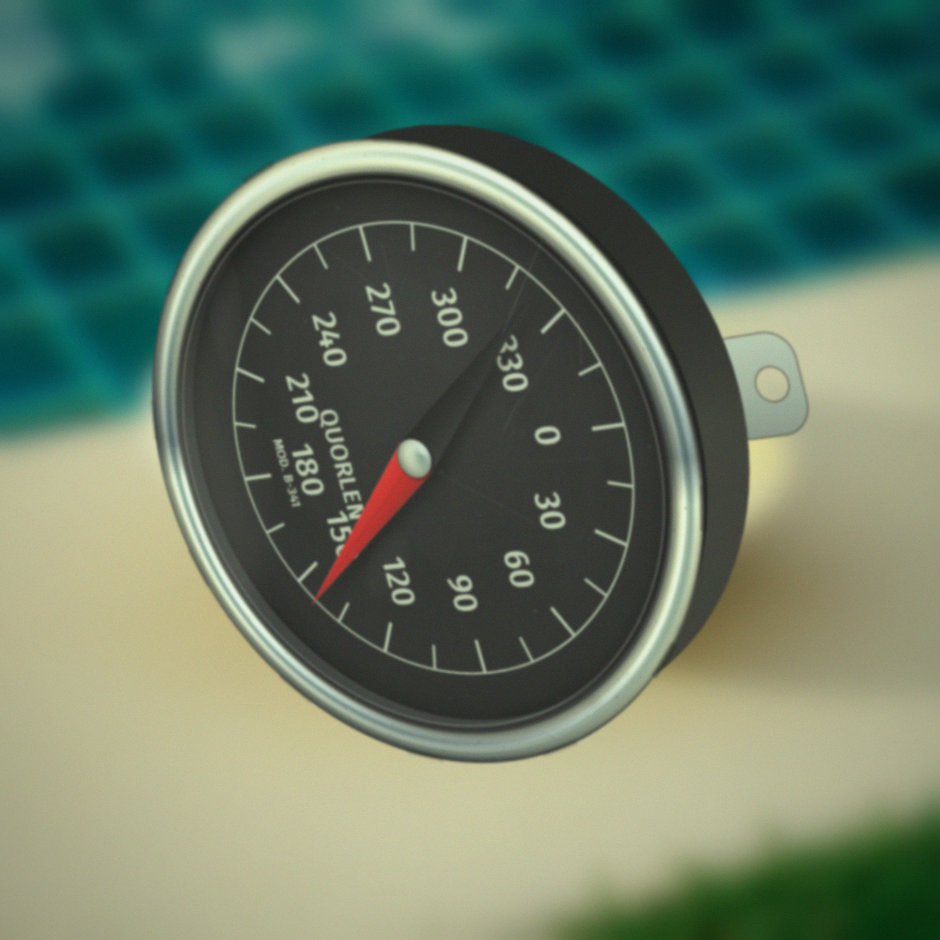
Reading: 142.5 °
